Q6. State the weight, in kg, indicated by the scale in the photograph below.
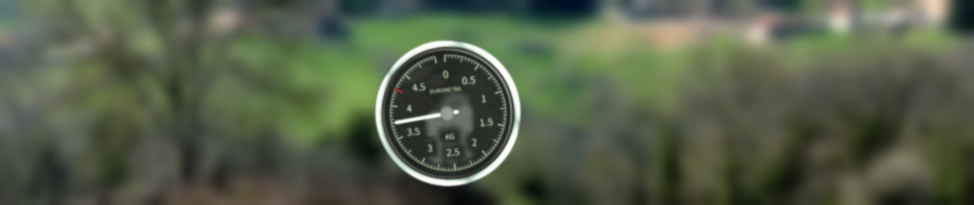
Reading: 3.75 kg
